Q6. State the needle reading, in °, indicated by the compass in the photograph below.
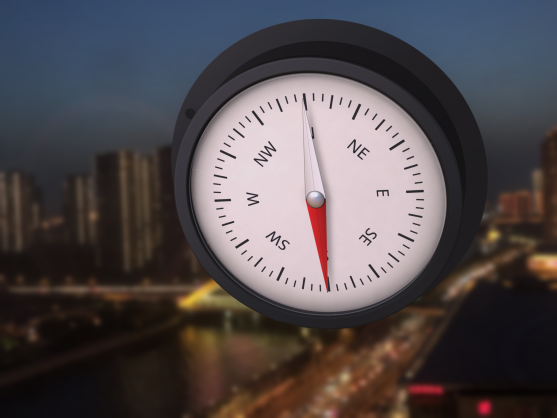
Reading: 180 °
